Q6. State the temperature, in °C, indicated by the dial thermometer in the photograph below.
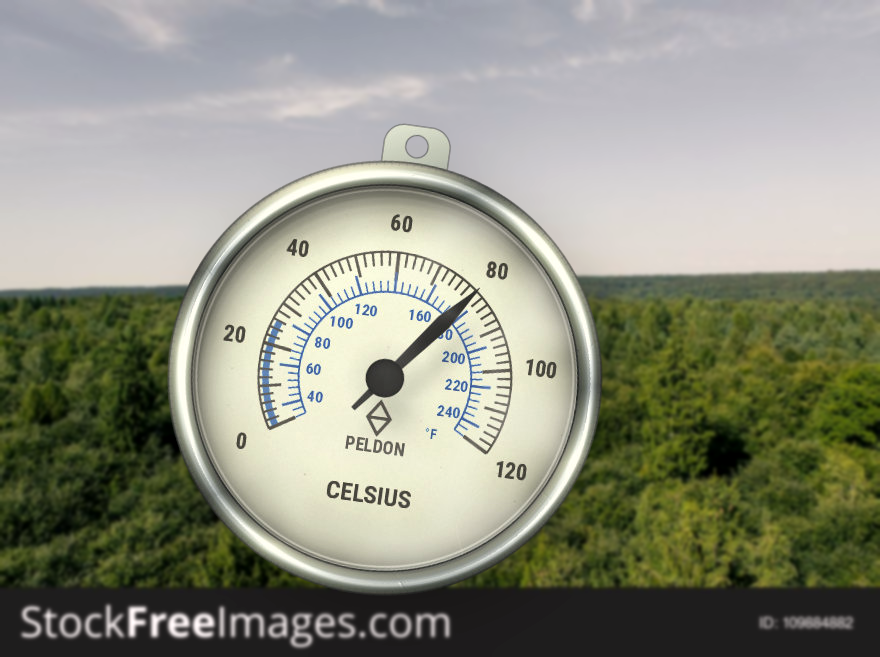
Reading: 80 °C
